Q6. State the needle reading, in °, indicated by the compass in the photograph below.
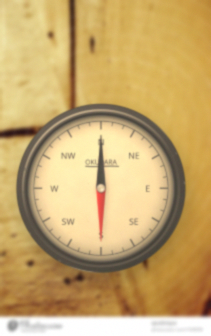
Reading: 180 °
